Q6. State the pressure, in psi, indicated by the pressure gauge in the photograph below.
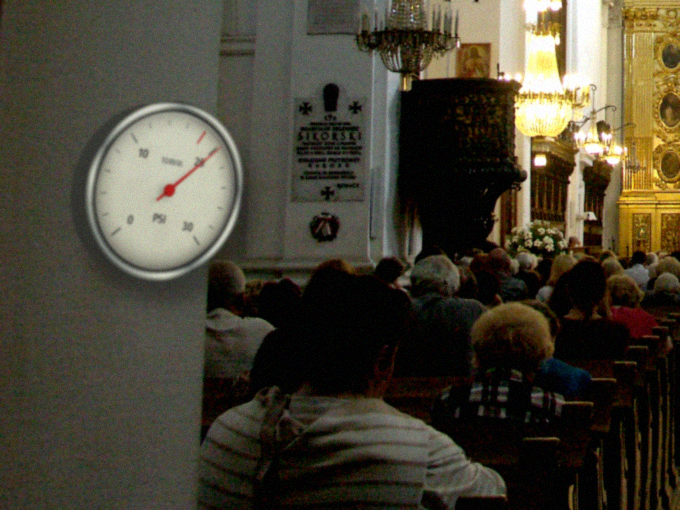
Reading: 20 psi
